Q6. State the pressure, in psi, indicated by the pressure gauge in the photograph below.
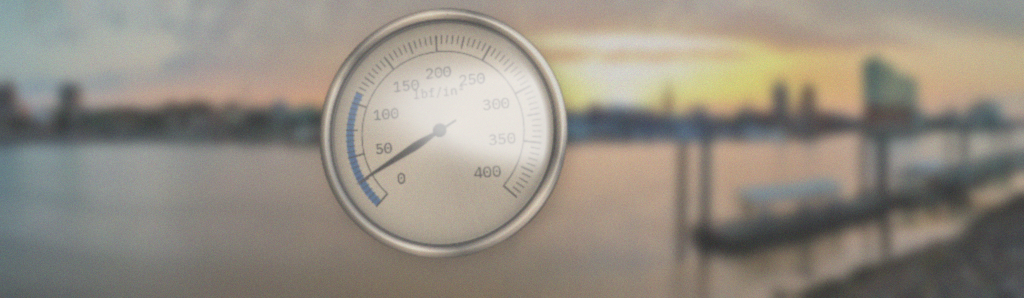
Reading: 25 psi
